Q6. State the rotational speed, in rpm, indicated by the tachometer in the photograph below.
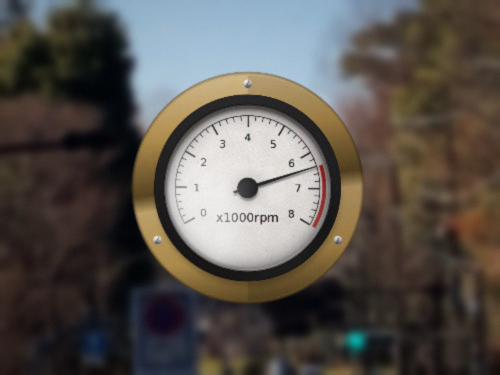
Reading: 6400 rpm
